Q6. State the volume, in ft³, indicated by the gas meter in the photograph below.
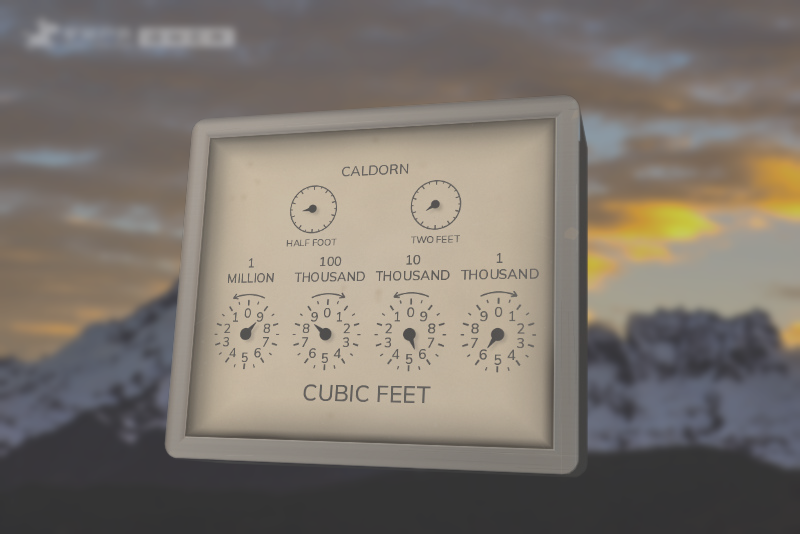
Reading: 885600 ft³
